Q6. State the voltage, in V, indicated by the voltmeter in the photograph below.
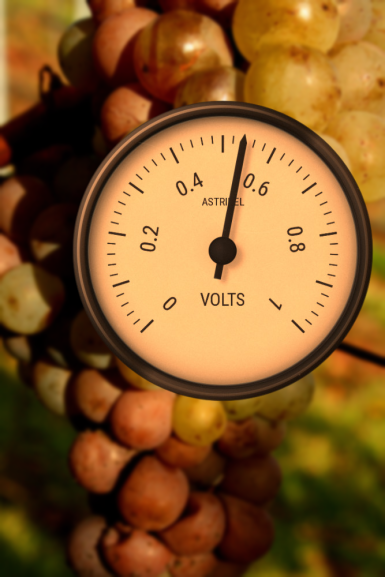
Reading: 0.54 V
